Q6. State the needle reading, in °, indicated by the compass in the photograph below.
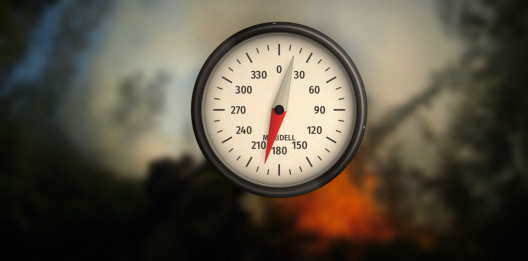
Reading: 195 °
